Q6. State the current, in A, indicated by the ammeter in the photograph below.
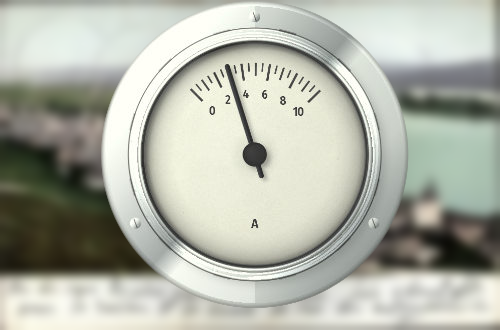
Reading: 3 A
